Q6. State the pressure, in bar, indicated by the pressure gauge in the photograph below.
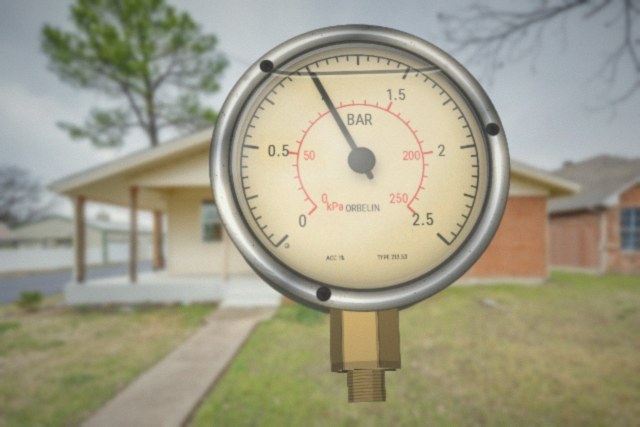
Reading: 1 bar
